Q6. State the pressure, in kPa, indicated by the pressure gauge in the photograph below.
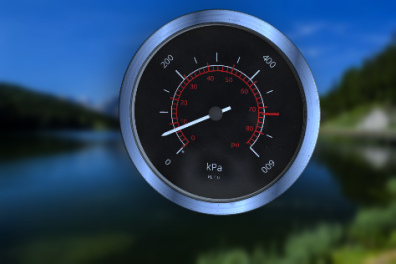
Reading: 50 kPa
